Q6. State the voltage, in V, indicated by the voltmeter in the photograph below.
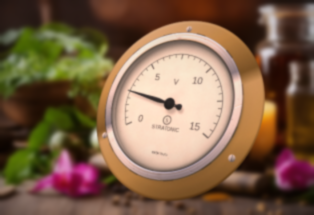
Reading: 2.5 V
